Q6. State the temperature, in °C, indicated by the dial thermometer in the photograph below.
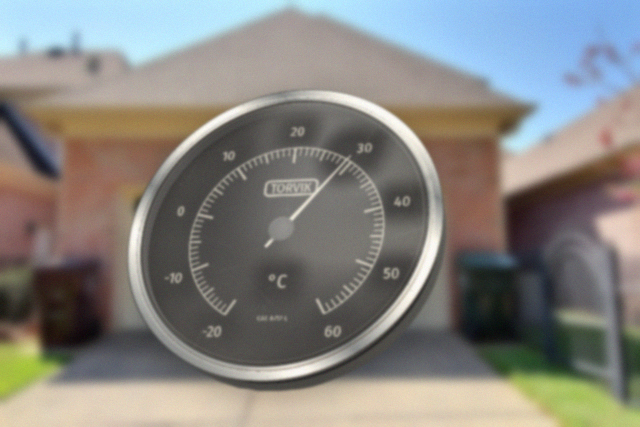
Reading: 30 °C
